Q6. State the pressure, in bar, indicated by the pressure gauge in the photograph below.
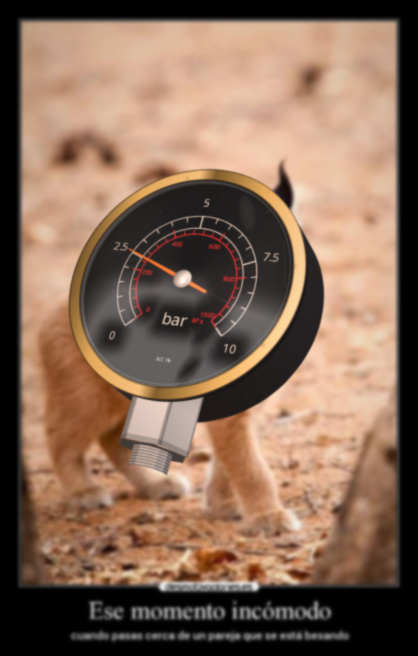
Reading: 2.5 bar
